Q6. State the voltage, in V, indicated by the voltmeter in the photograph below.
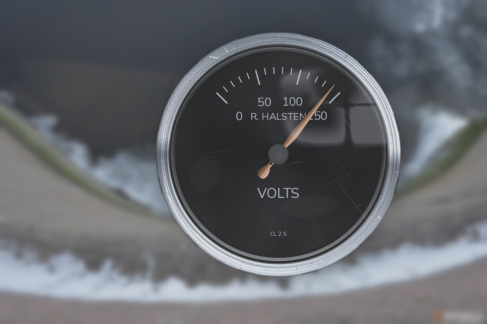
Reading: 140 V
